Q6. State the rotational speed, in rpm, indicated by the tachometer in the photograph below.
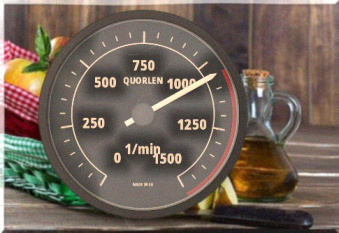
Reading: 1050 rpm
